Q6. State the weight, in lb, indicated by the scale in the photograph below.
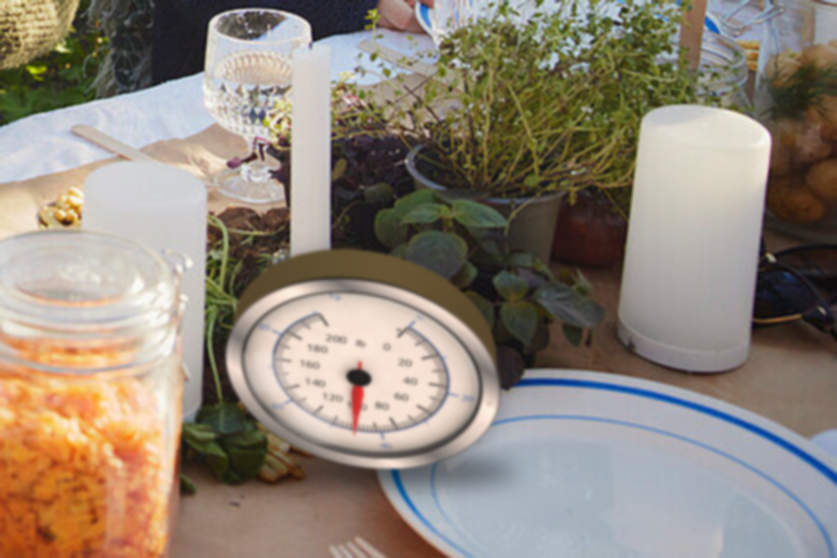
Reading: 100 lb
